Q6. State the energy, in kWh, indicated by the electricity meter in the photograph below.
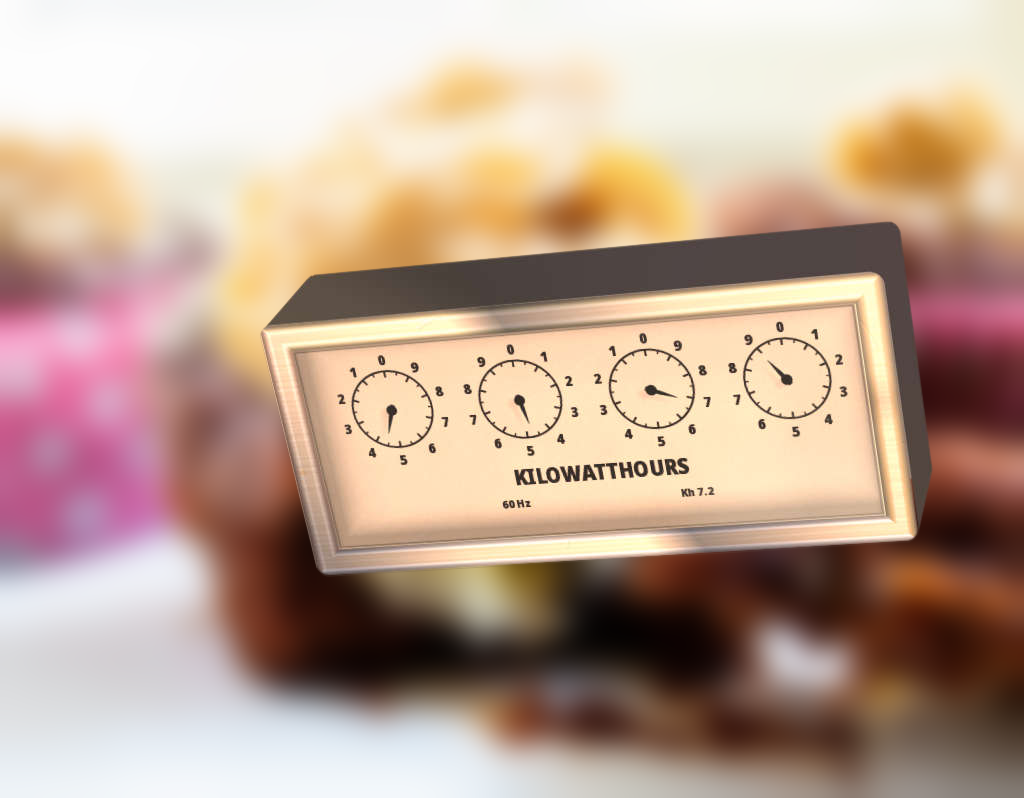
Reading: 4469 kWh
